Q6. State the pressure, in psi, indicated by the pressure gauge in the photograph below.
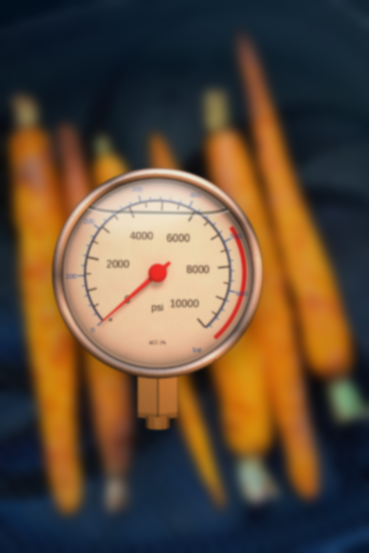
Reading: 0 psi
